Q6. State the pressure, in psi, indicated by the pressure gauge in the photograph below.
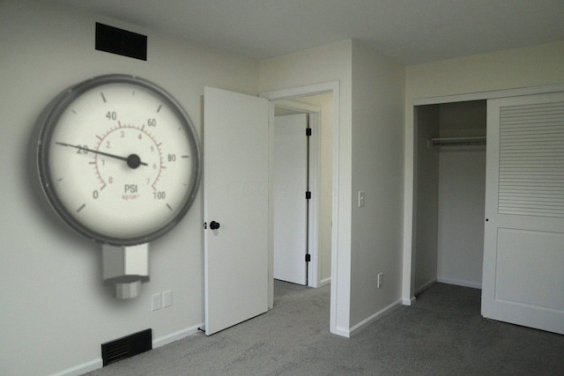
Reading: 20 psi
